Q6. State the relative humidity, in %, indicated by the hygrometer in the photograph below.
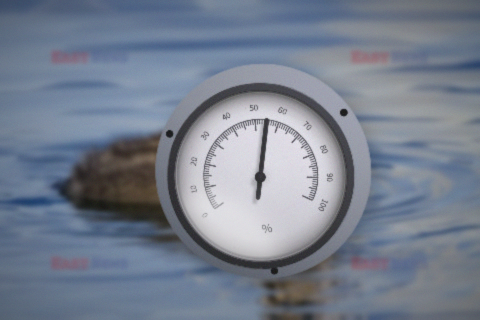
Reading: 55 %
